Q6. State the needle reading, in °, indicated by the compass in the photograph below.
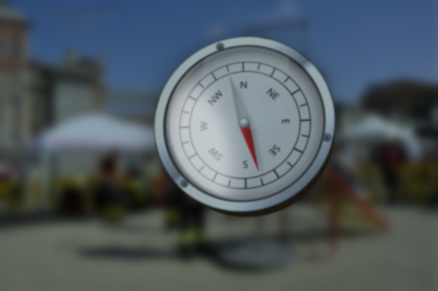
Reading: 165 °
